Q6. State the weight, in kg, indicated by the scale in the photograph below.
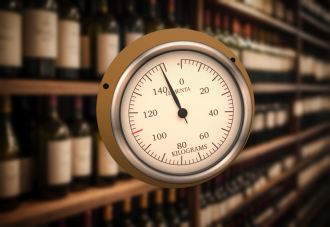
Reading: 148 kg
